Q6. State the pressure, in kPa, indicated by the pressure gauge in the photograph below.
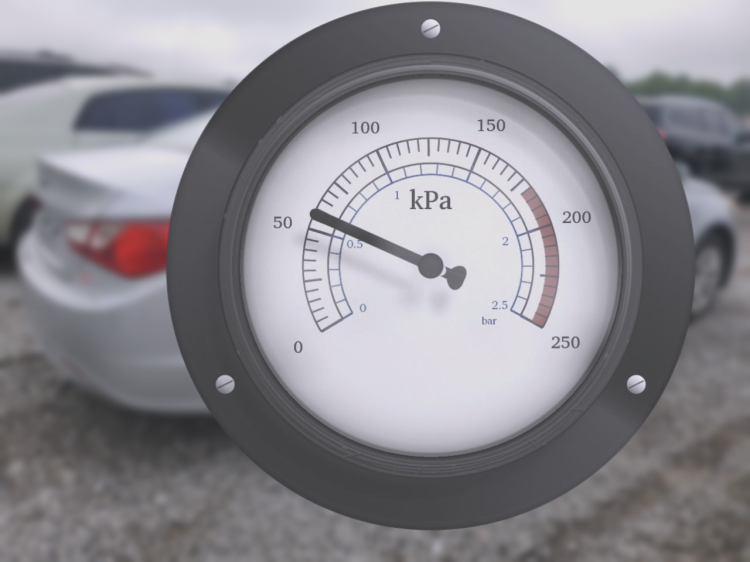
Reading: 57.5 kPa
